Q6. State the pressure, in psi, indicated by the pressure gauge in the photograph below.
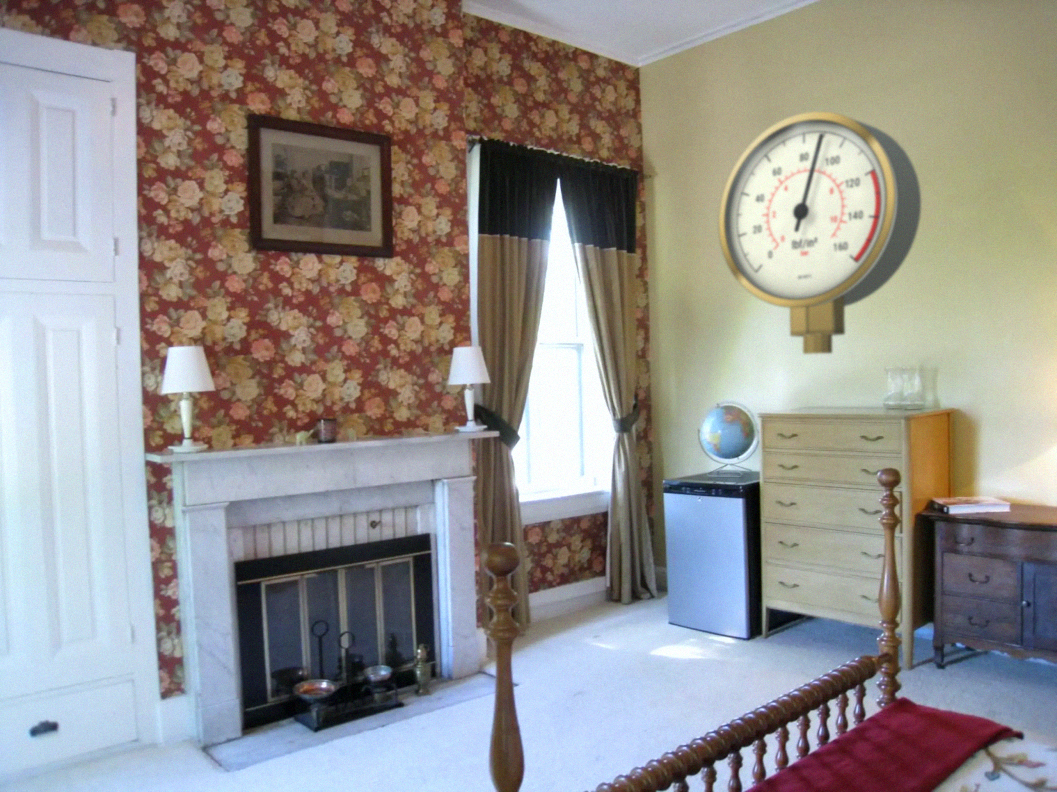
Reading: 90 psi
